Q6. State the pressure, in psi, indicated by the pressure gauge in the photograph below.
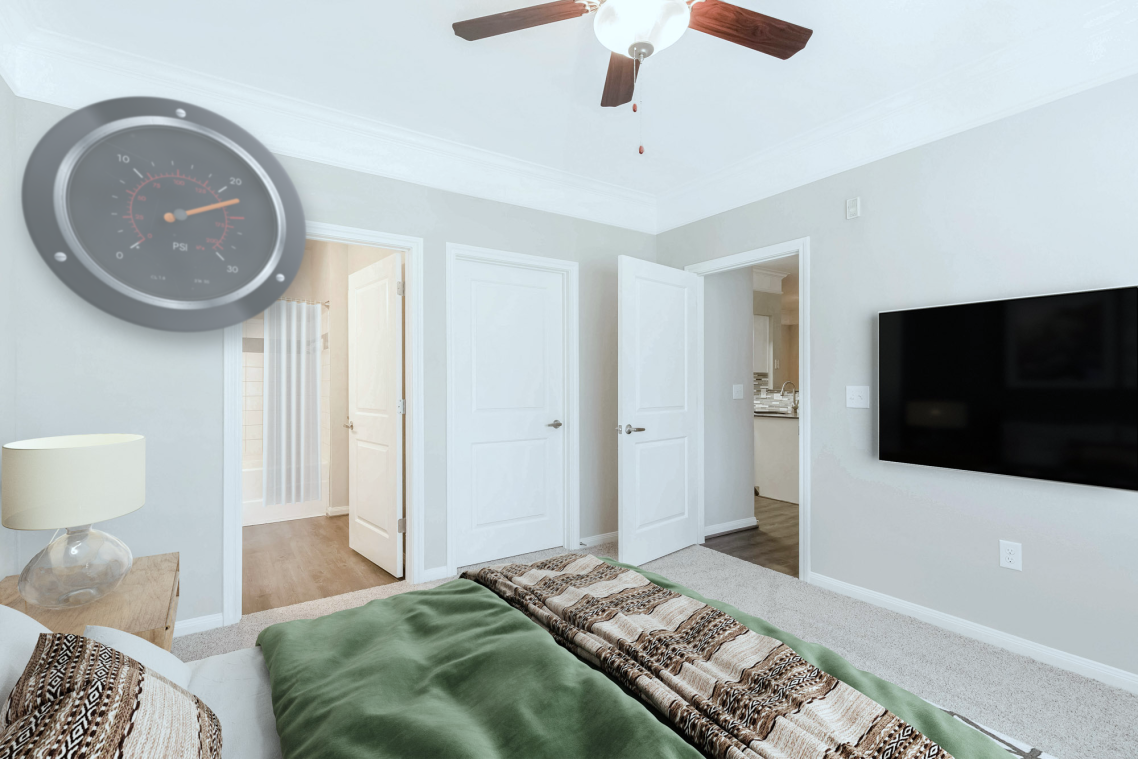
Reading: 22 psi
